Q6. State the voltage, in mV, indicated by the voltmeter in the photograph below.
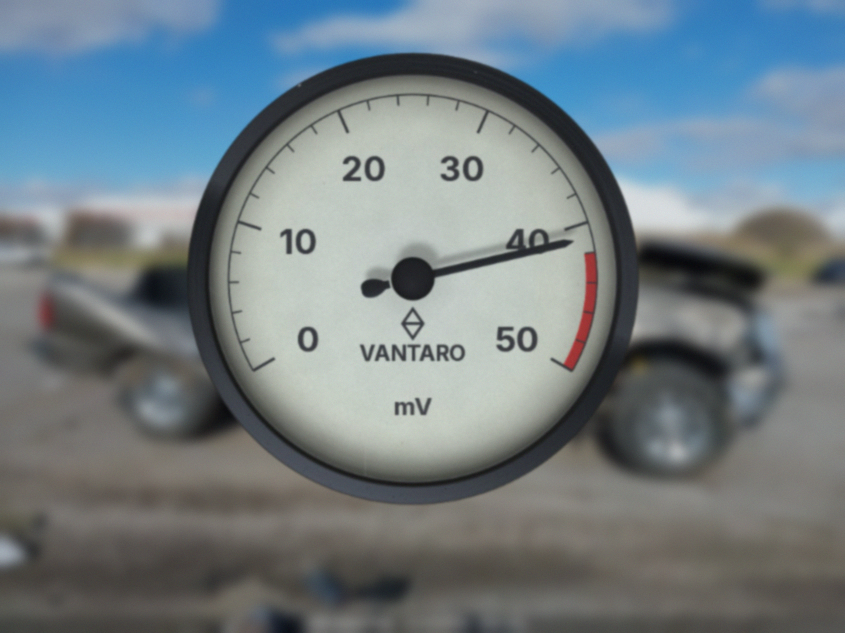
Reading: 41 mV
